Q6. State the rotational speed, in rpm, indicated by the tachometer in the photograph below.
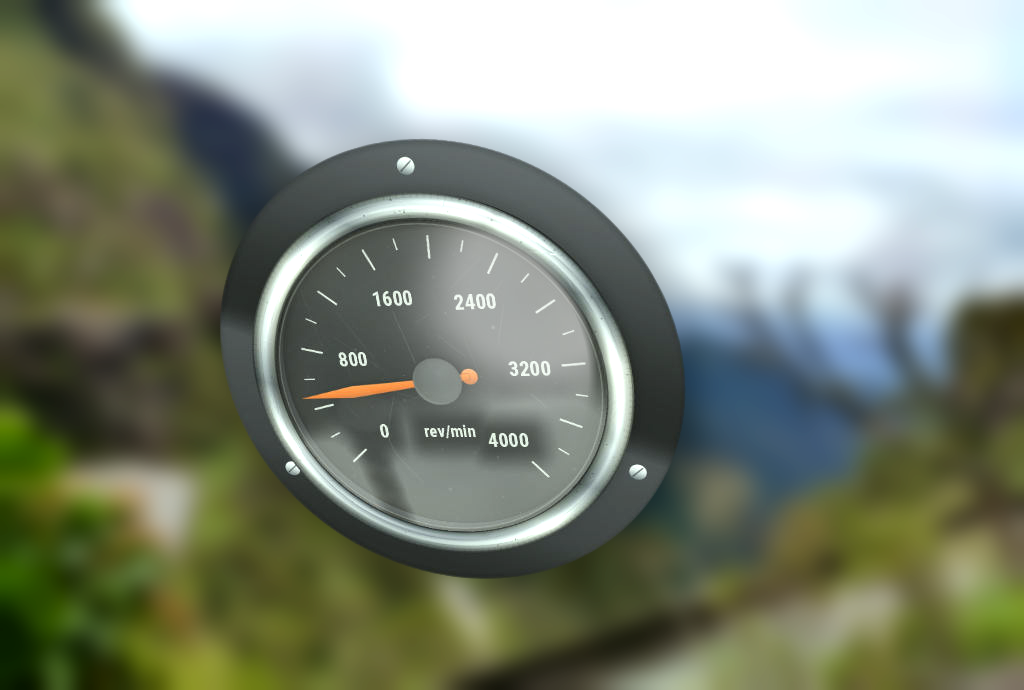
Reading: 500 rpm
